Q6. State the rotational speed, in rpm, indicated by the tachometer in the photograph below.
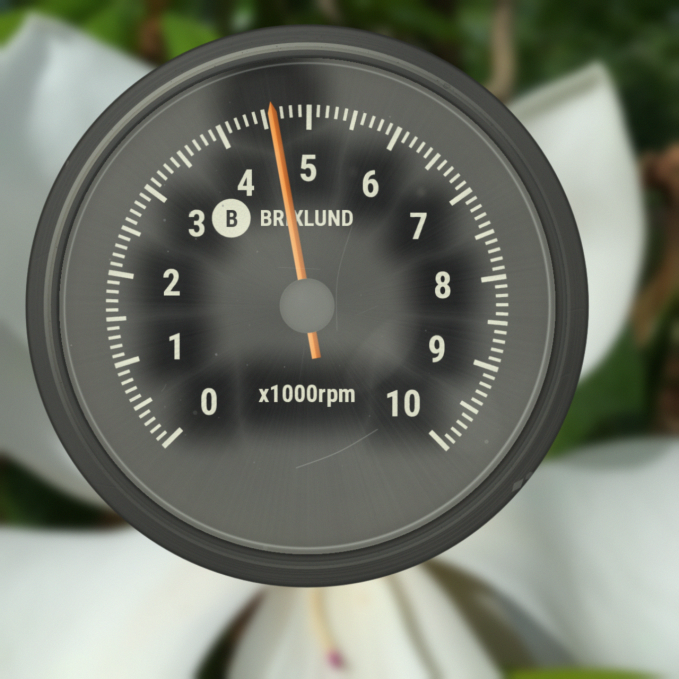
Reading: 4600 rpm
